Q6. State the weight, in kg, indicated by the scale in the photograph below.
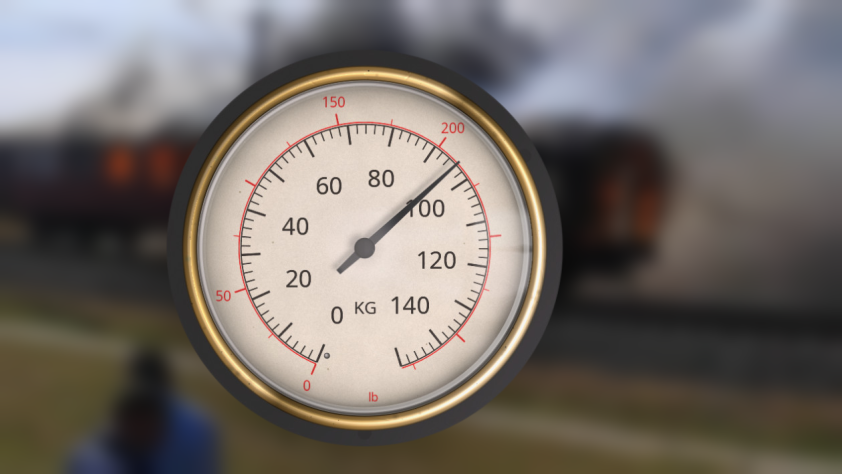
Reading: 96 kg
